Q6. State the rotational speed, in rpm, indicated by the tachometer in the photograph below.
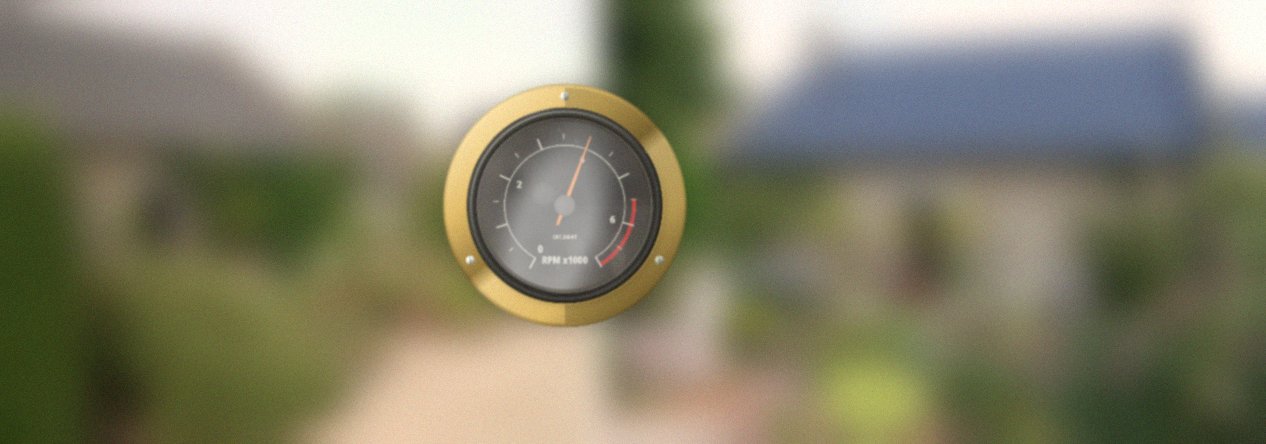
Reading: 4000 rpm
